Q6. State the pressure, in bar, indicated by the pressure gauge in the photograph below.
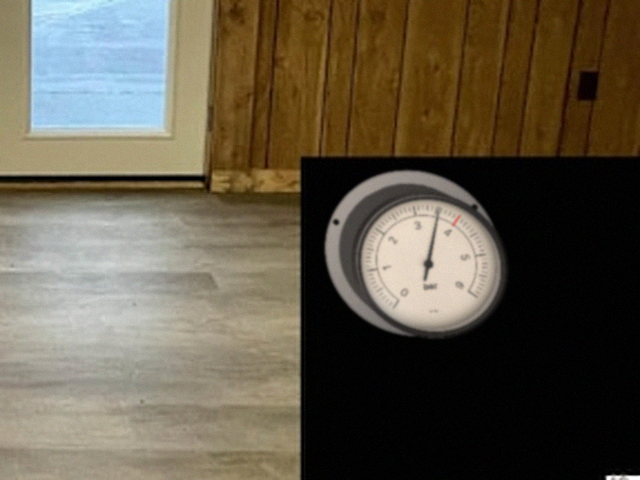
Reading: 3.5 bar
